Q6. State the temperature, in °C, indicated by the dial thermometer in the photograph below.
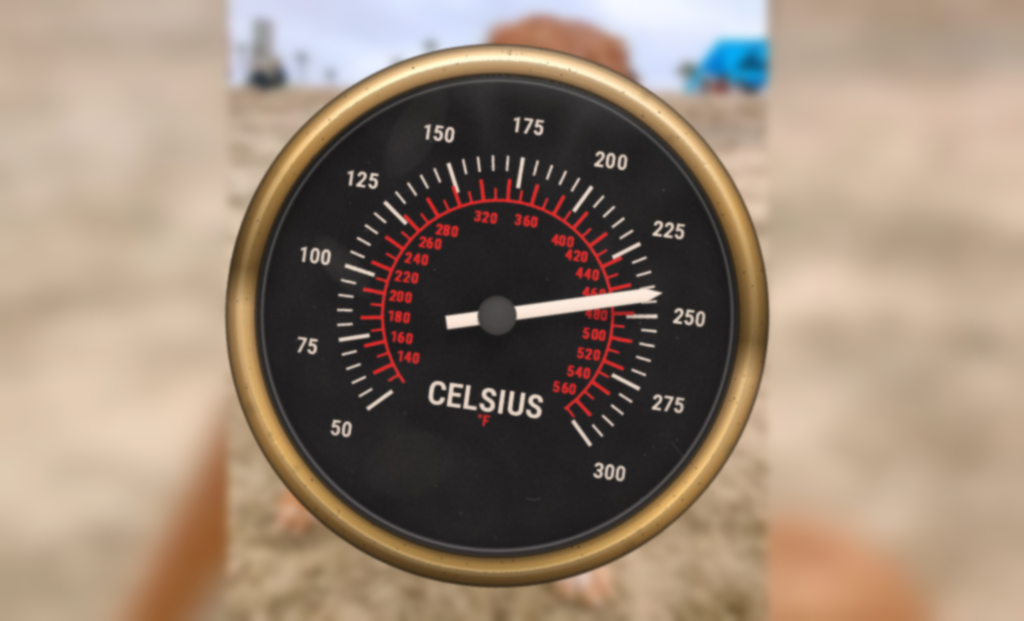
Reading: 242.5 °C
